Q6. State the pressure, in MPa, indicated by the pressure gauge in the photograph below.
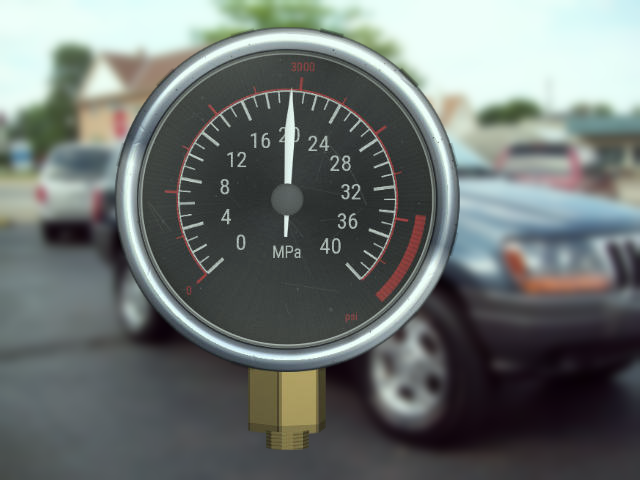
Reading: 20 MPa
